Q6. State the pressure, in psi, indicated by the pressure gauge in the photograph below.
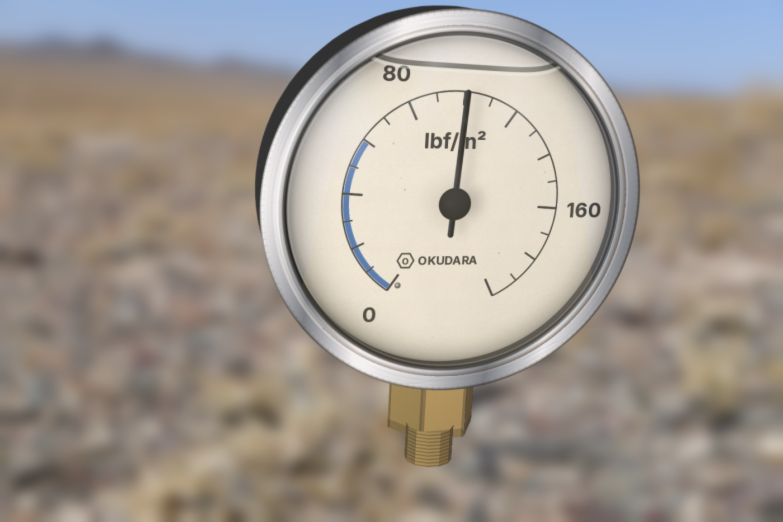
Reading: 100 psi
